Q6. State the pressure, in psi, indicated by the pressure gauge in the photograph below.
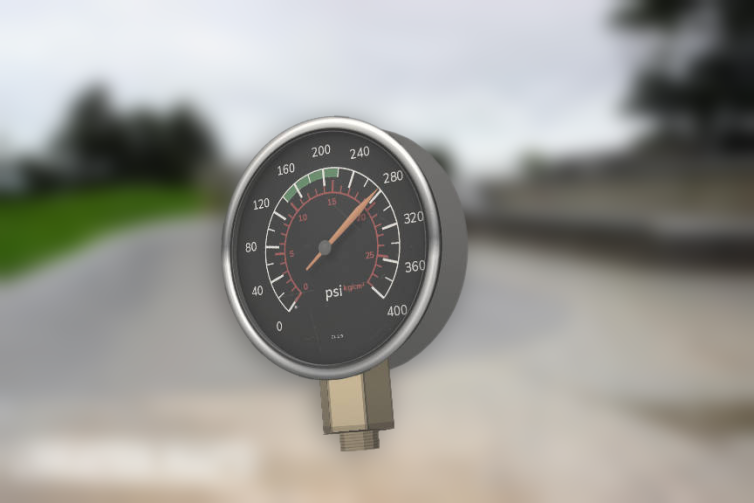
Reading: 280 psi
